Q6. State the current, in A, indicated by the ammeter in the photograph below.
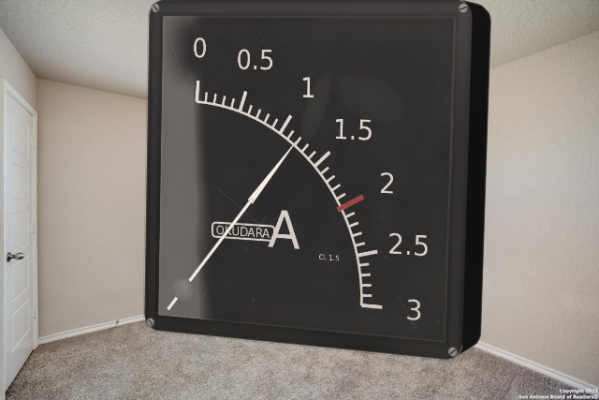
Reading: 1.2 A
